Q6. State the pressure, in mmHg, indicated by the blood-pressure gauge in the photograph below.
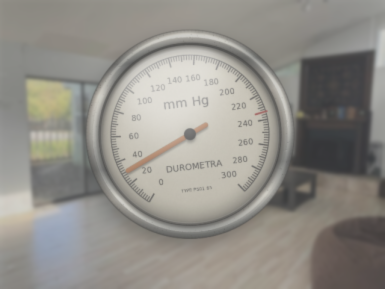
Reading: 30 mmHg
